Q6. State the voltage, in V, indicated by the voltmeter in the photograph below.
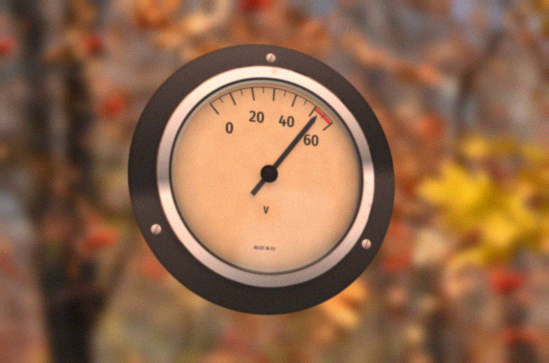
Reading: 52.5 V
